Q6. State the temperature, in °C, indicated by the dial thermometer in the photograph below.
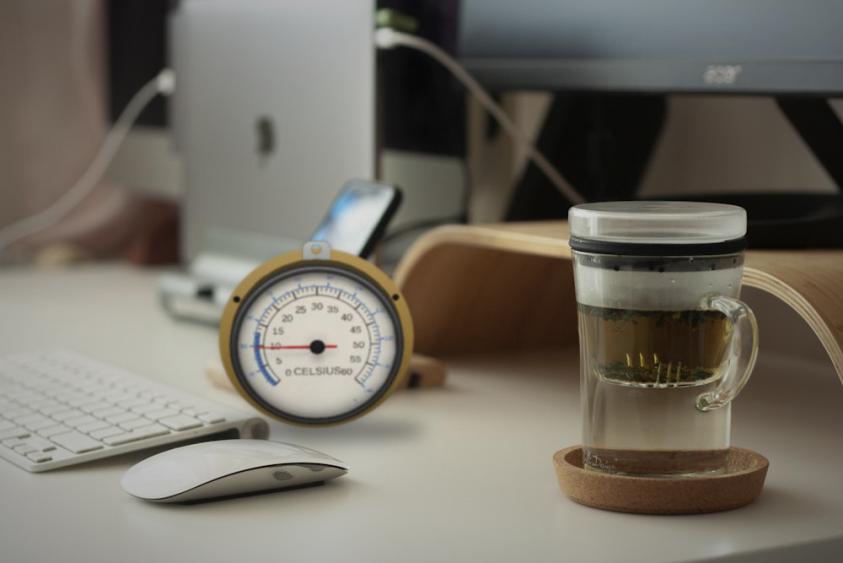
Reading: 10 °C
